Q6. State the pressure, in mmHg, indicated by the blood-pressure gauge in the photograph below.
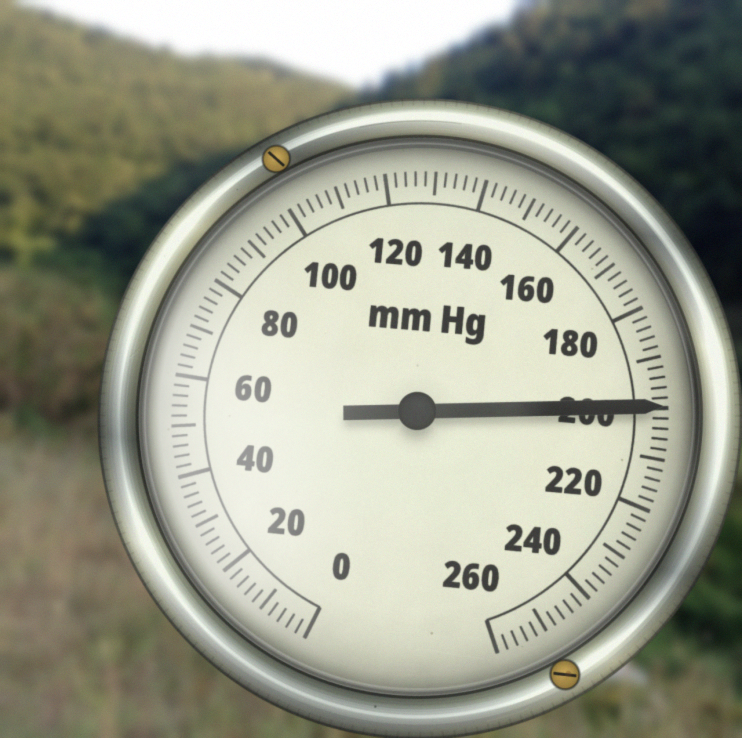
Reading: 200 mmHg
